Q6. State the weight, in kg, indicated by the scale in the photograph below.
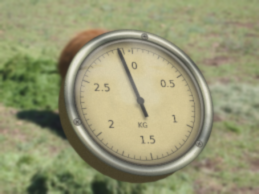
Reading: 2.95 kg
